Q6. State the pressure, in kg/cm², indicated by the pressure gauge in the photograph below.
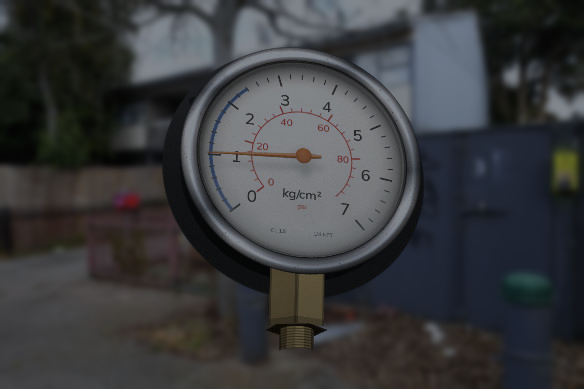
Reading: 1 kg/cm²
